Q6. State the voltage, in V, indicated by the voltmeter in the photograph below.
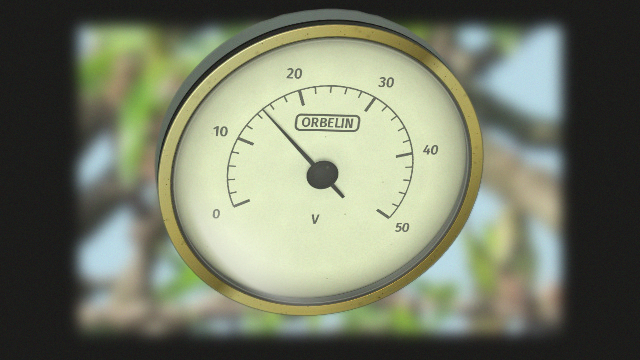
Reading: 15 V
